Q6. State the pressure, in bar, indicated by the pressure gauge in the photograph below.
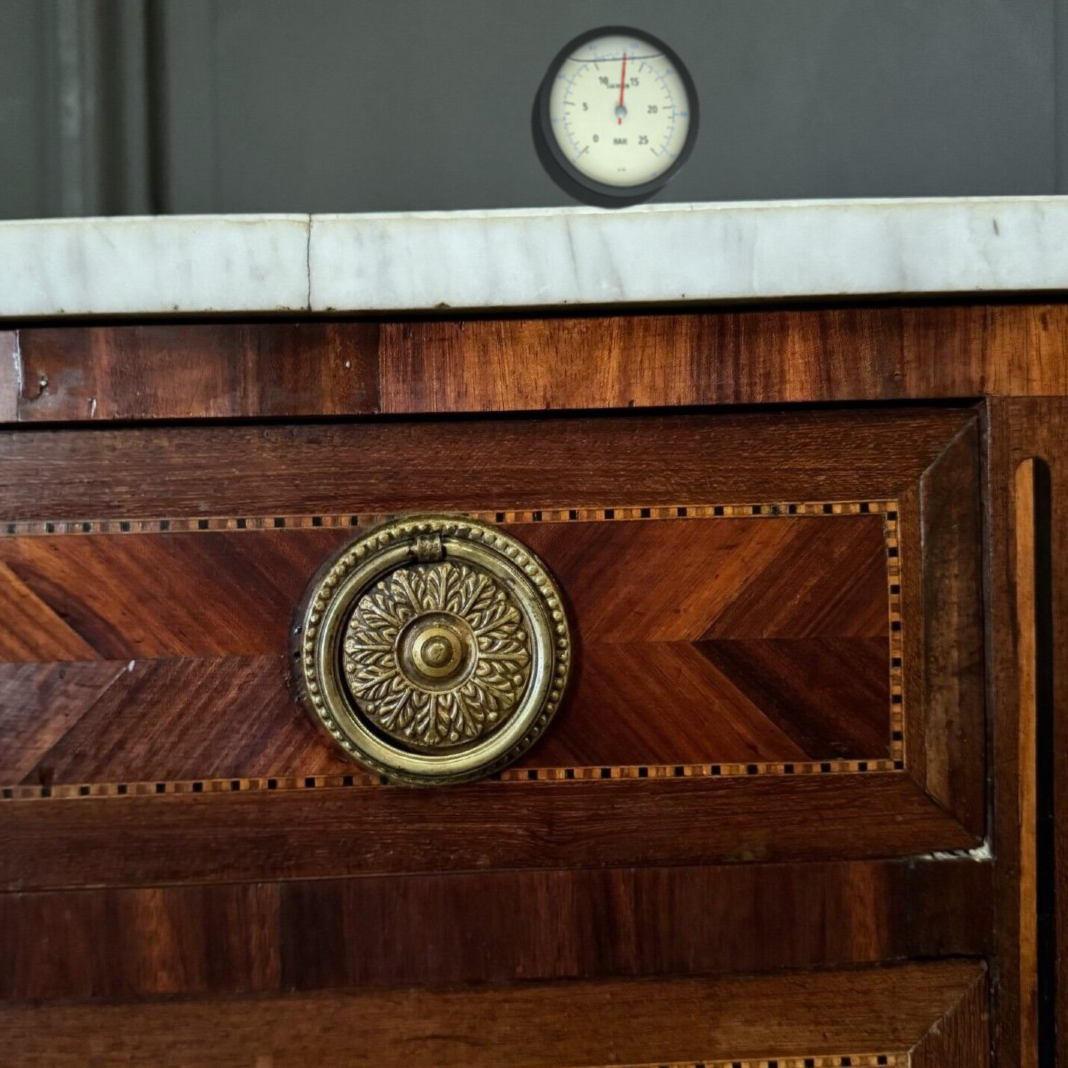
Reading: 13 bar
